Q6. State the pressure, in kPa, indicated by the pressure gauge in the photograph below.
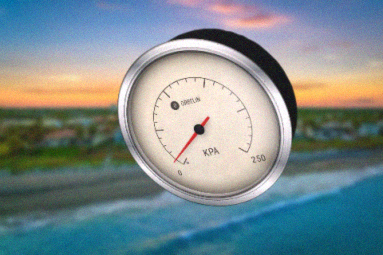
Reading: 10 kPa
